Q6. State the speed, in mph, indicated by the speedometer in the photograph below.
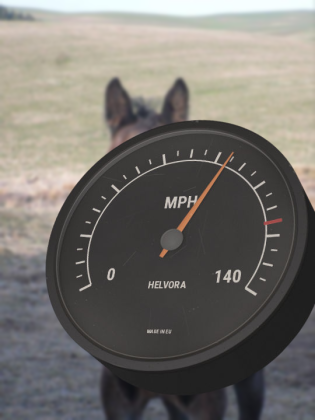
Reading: 85 mph
